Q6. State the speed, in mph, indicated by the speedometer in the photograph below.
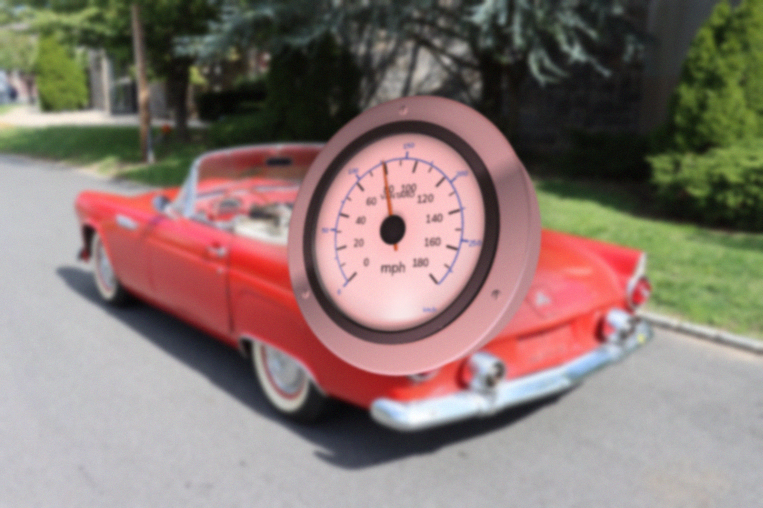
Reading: 80 mph
